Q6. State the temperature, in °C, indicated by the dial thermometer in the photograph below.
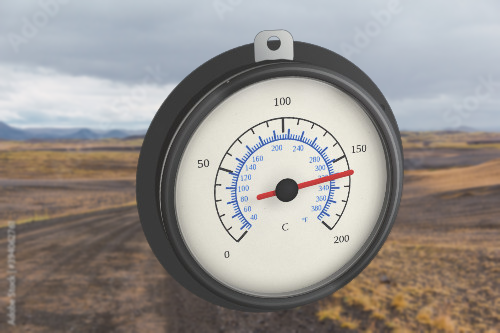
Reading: 160 °C
